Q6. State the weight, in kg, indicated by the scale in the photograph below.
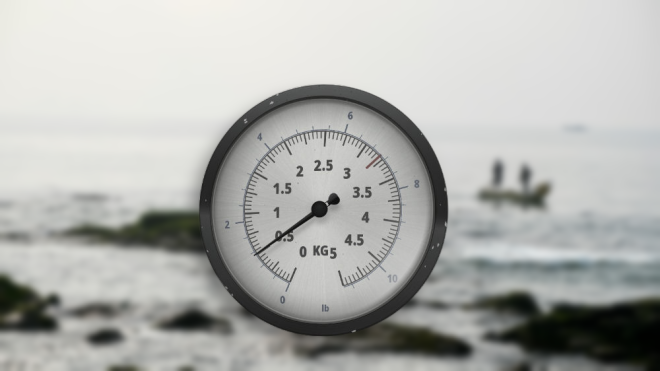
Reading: 0.5 kg
